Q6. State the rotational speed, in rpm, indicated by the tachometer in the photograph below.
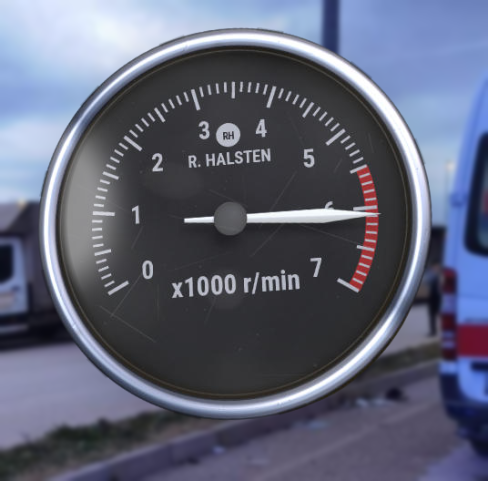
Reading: 6100 rpm
